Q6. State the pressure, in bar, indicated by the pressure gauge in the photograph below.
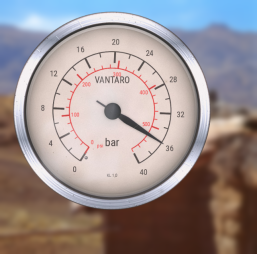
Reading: 36 bar
